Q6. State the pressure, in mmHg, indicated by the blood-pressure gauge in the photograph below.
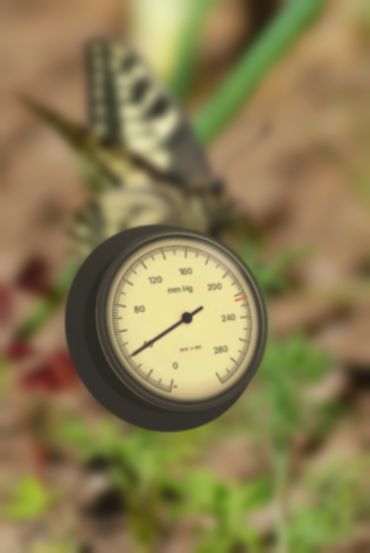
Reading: 40 mmHg
